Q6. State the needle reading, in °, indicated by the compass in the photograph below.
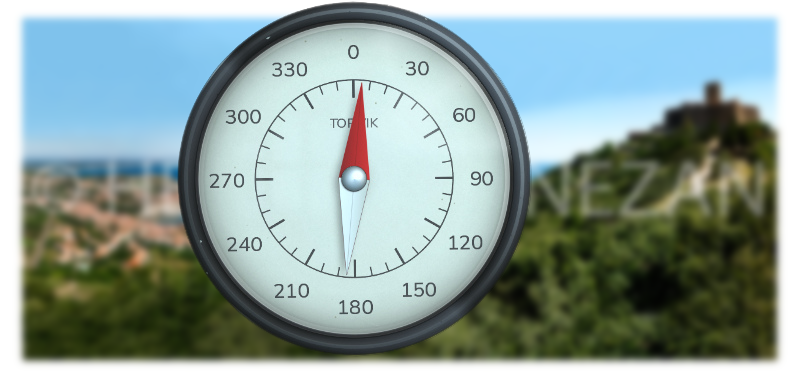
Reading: 5 °
